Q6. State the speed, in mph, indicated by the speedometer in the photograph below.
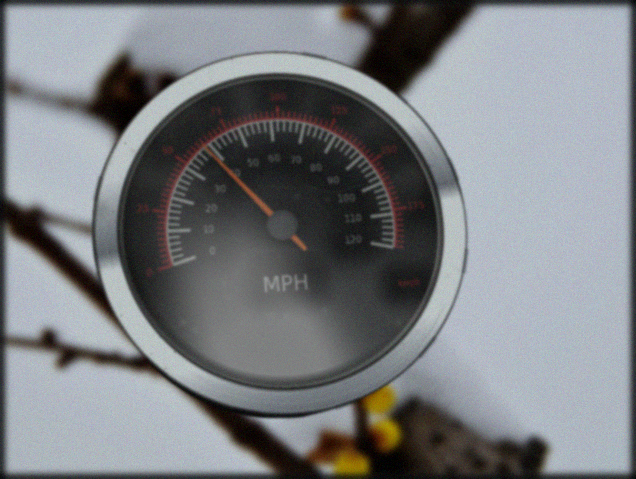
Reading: 38 mph
